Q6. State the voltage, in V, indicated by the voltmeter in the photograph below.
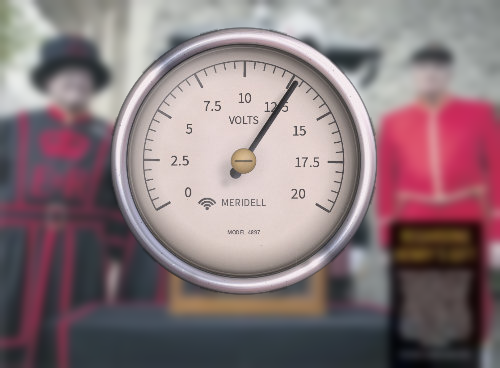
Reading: 12.75 V
